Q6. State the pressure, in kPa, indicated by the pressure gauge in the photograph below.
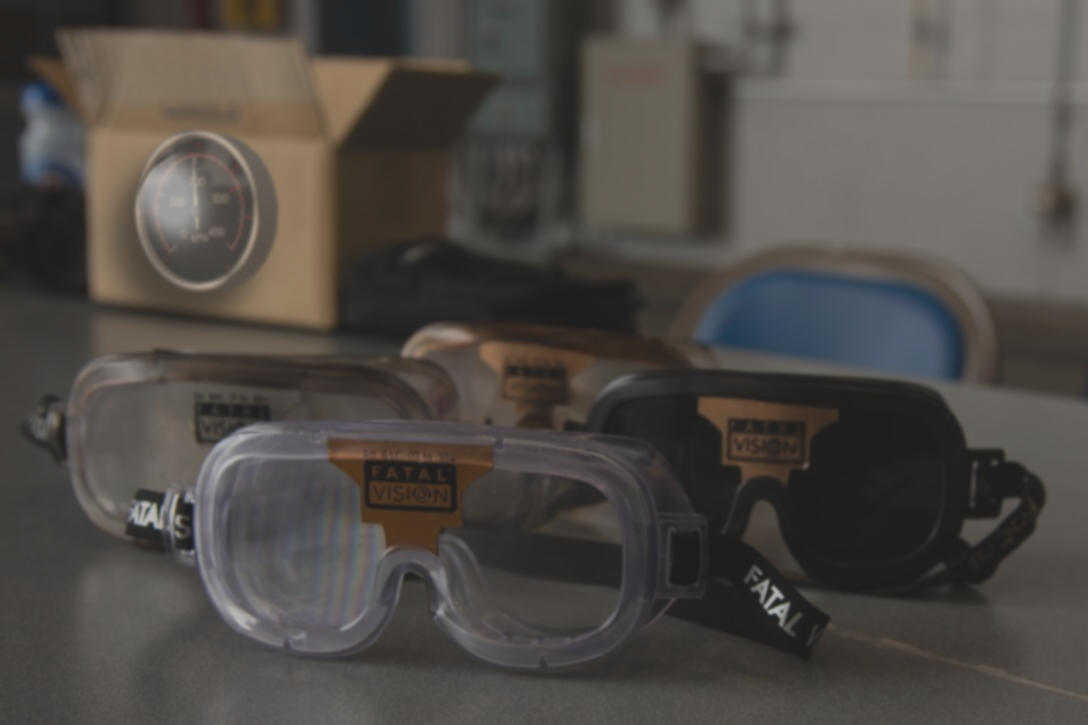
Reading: 200 kPa
